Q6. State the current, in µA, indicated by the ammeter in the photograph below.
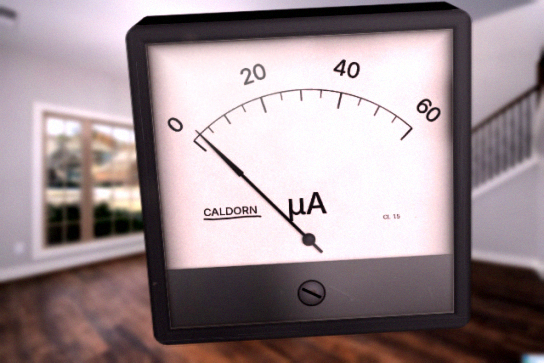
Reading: 2.5 µA
